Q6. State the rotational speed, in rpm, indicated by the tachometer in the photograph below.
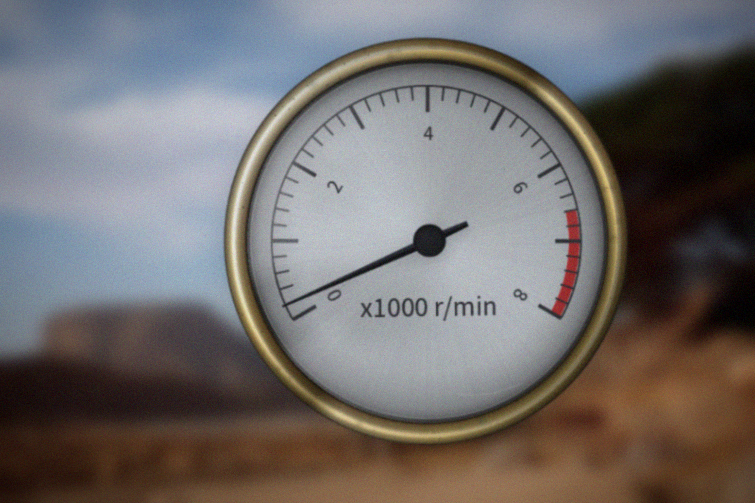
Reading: 200 rpm
